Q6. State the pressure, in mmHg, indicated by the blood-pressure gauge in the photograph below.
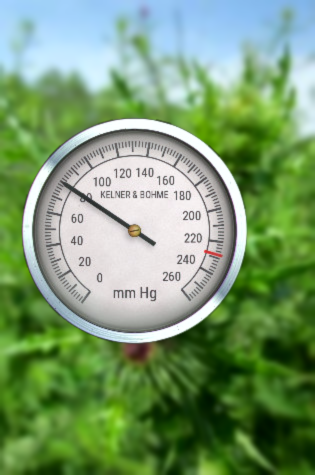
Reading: 80 mmHg
